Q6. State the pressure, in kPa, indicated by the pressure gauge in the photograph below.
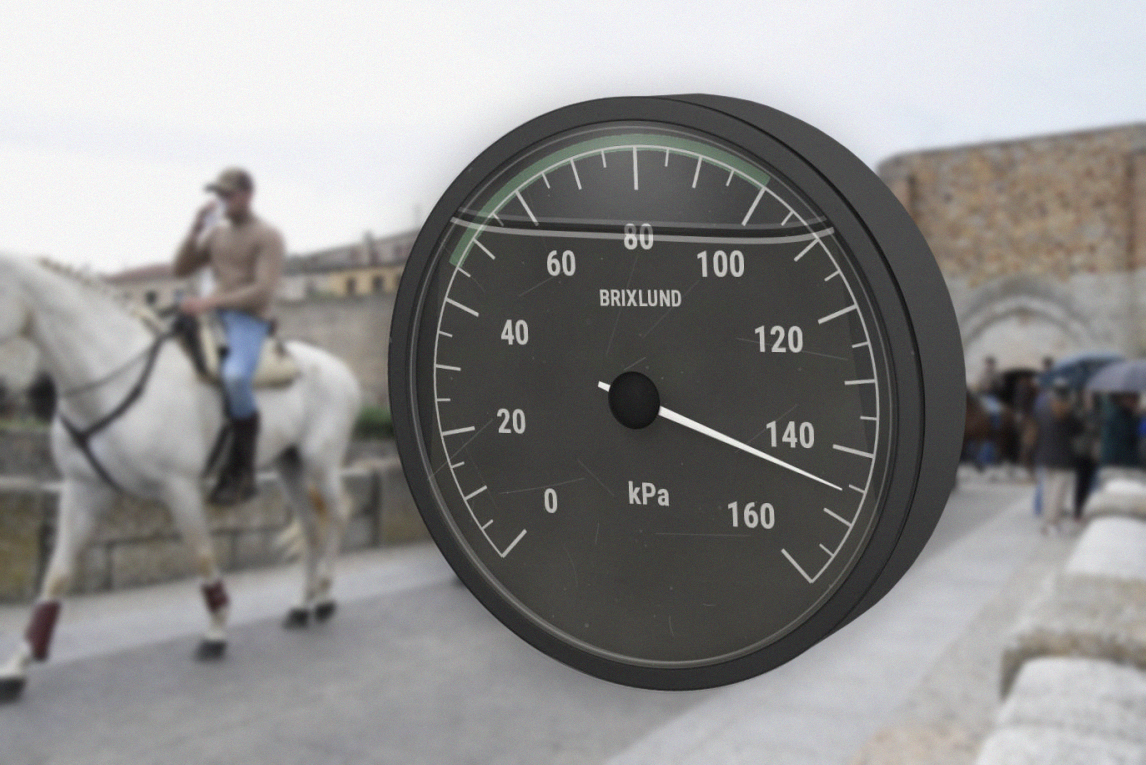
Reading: 145 kPa
